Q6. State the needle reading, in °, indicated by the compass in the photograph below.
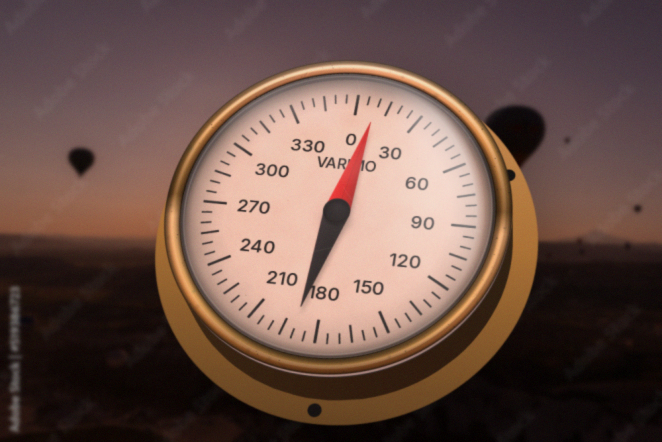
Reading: 10 °
